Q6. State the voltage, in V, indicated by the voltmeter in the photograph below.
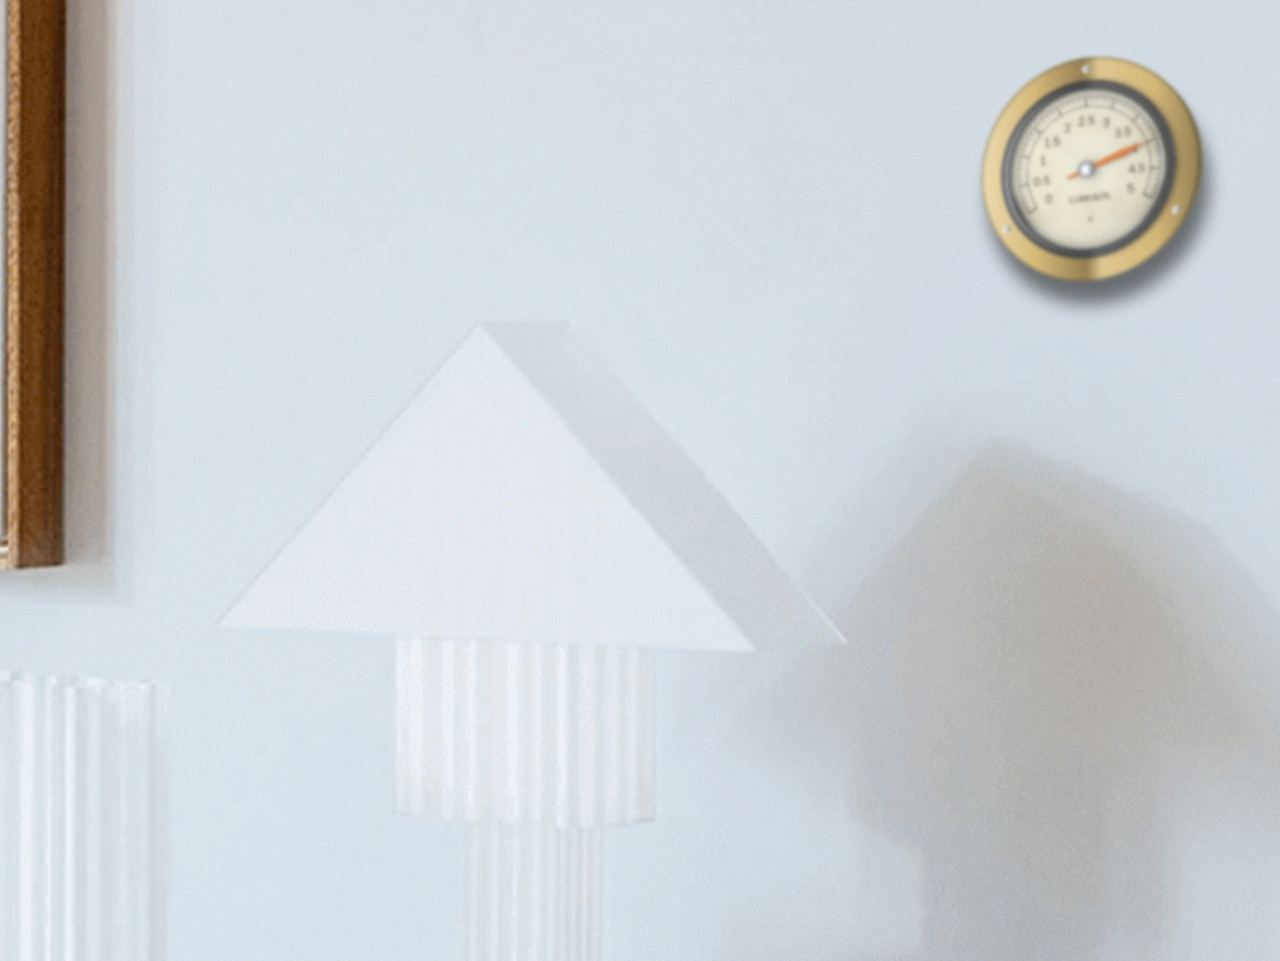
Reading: 4 V
